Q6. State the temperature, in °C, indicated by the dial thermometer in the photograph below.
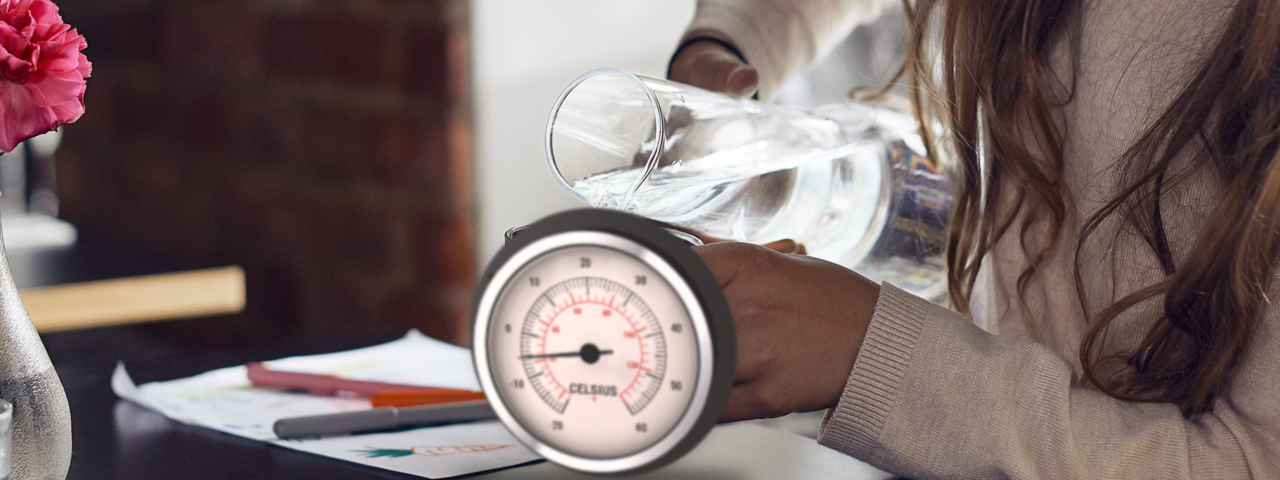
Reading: -5 °C
